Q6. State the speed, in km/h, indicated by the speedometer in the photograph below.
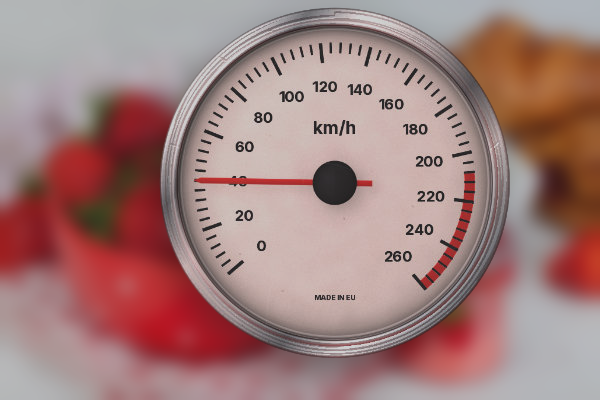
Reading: 40 km/h
